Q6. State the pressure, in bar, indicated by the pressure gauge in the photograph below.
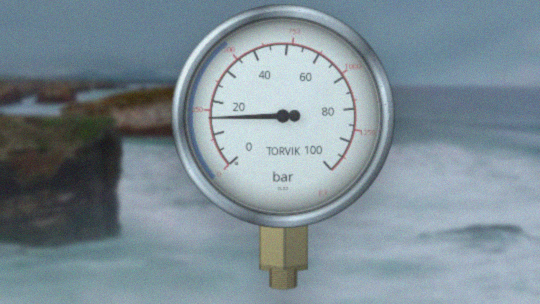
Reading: 15 bar
